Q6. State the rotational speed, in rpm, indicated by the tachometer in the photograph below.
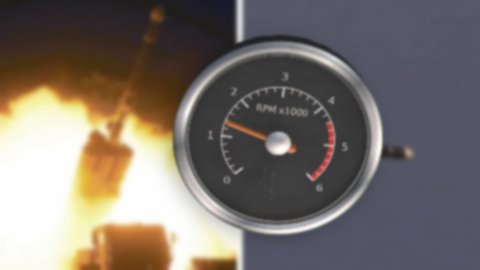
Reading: 1400 rpm
